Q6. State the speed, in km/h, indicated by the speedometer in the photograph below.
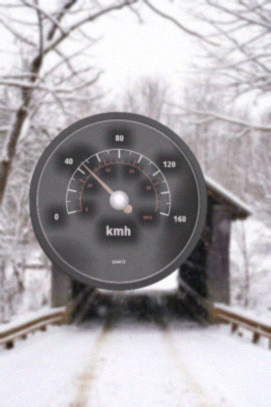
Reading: 45 km/h
